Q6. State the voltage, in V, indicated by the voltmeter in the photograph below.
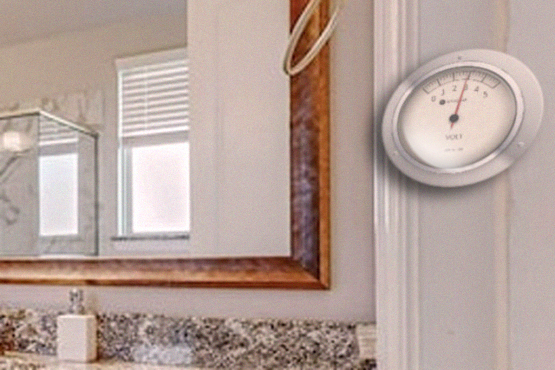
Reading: 3 V
